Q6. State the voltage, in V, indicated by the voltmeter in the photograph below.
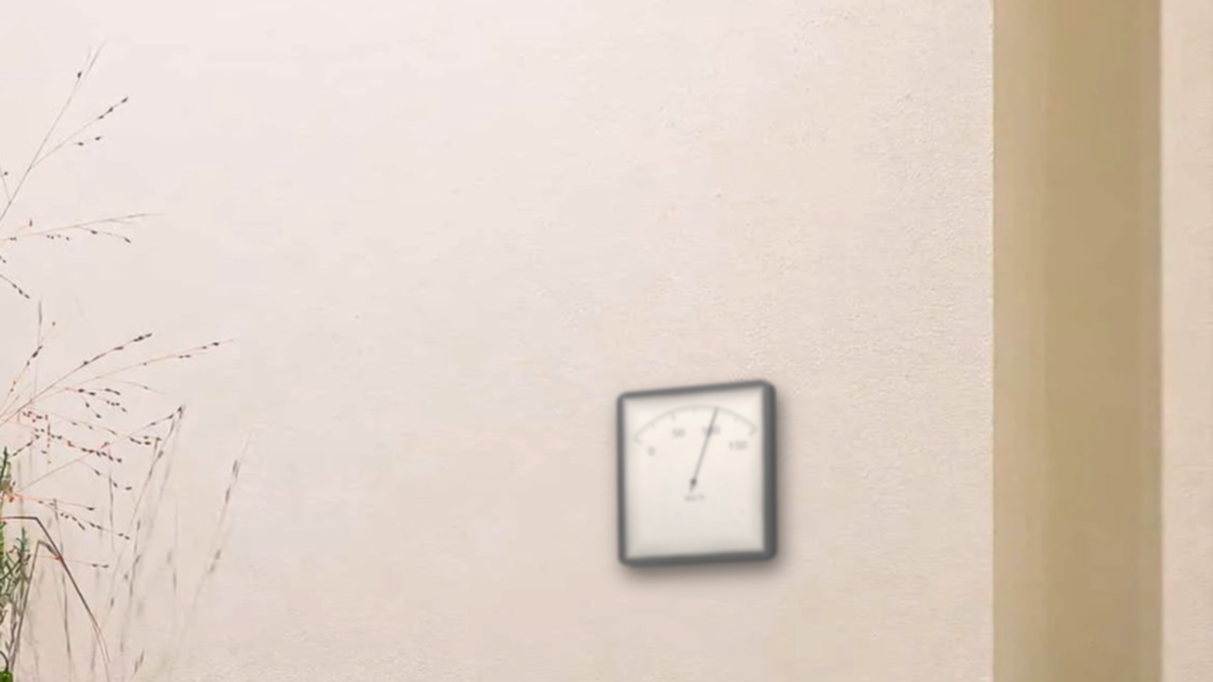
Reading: 100 V
